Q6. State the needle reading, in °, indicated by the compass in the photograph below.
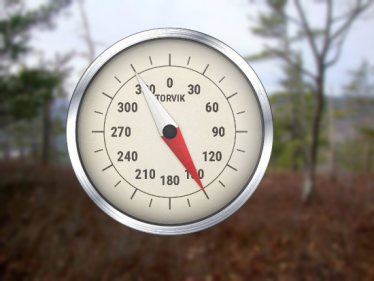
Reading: 150 °
